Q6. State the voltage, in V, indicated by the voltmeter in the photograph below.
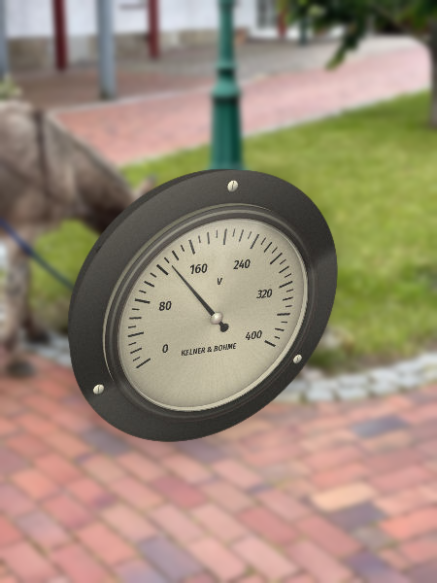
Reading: 130 V
